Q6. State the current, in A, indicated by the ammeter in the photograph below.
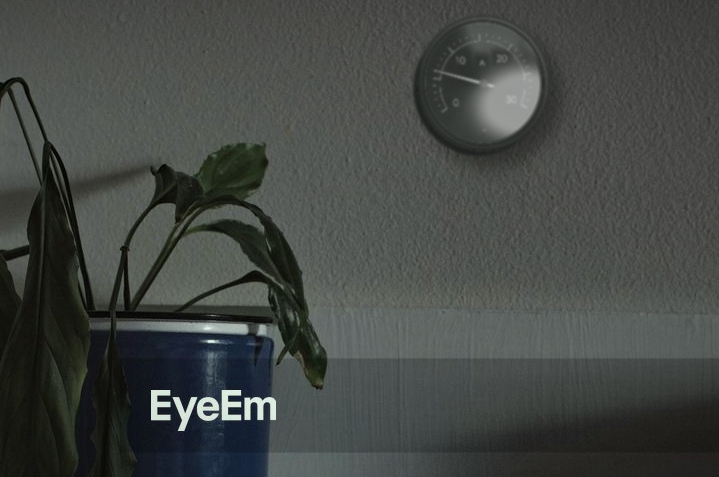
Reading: 6 A
